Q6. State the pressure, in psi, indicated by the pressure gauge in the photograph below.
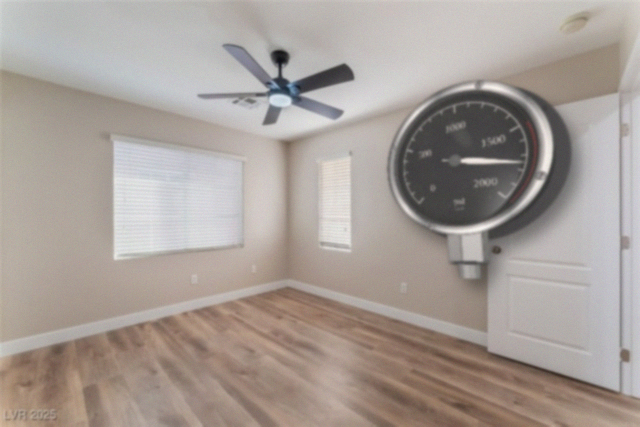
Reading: 1750 psi
